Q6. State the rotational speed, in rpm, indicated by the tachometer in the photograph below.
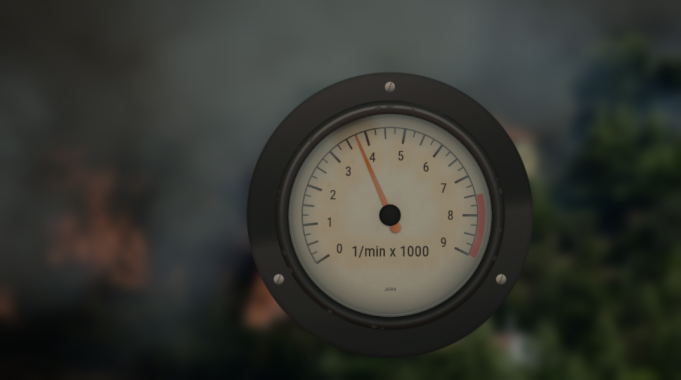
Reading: 3750 rpm
